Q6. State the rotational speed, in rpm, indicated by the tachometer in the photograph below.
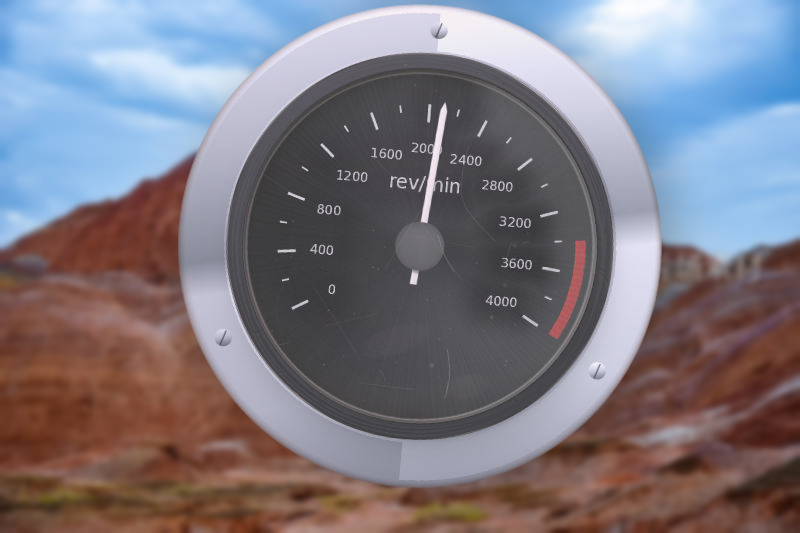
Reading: 2100 rpm
